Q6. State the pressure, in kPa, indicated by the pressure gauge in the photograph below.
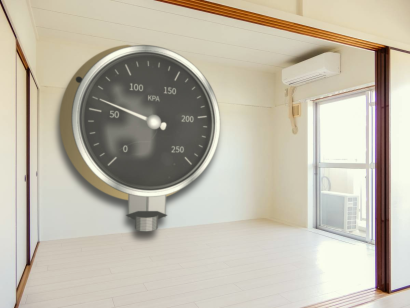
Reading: 60 kPa
